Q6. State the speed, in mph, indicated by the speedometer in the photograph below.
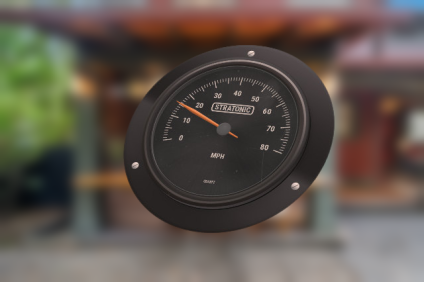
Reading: 15 mph
